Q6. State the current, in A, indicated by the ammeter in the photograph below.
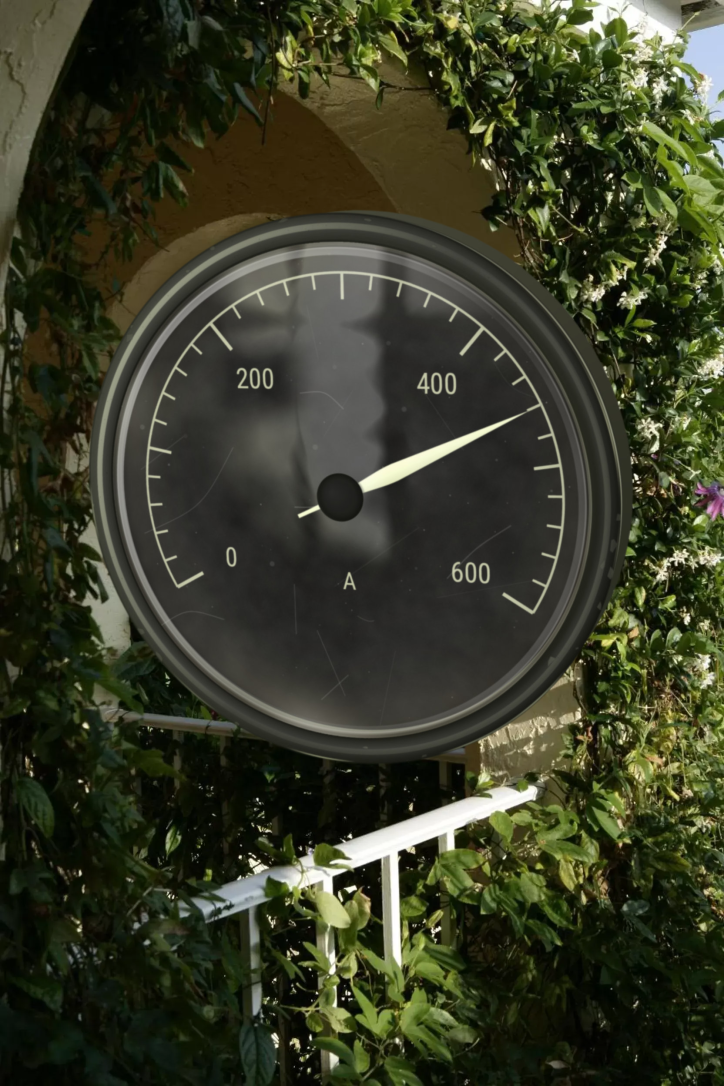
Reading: 460 A
